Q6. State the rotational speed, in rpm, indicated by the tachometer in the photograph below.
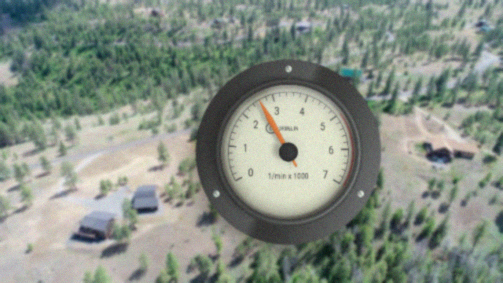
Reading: 2600 rpm
